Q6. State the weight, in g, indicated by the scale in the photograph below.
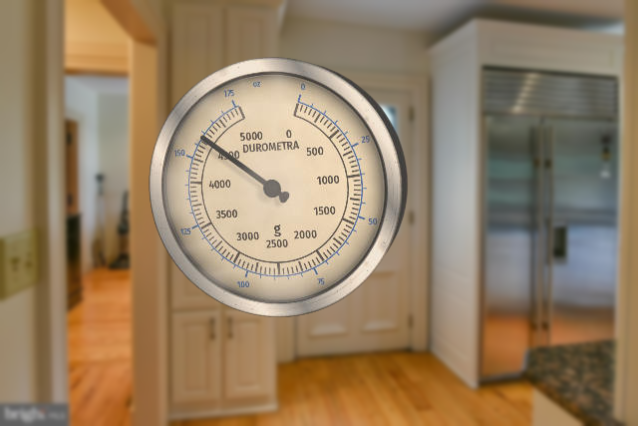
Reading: 4500 g
